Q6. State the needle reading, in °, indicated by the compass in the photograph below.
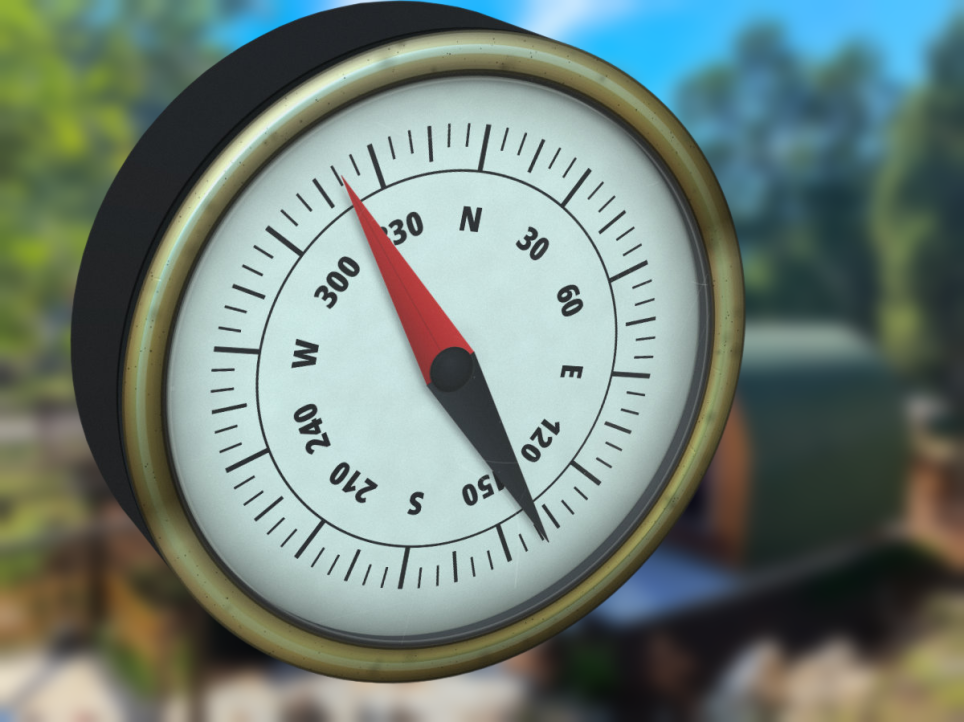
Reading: 320 °
